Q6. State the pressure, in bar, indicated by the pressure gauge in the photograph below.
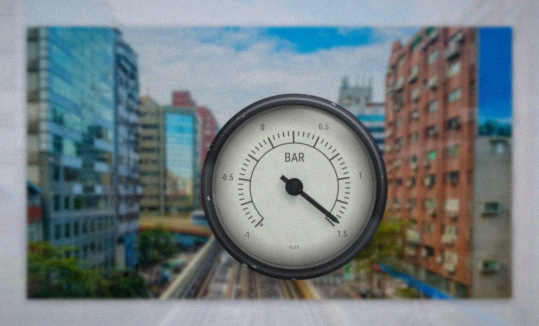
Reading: 1.45 bar
